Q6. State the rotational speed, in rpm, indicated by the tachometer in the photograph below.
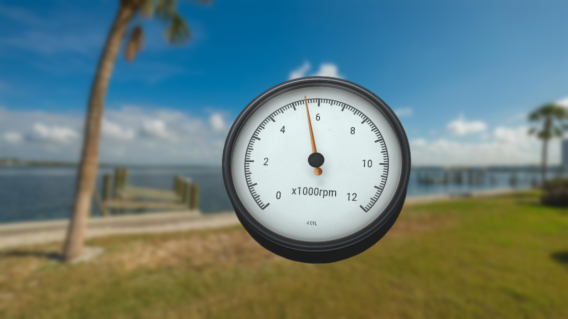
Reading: 5500 rpm
